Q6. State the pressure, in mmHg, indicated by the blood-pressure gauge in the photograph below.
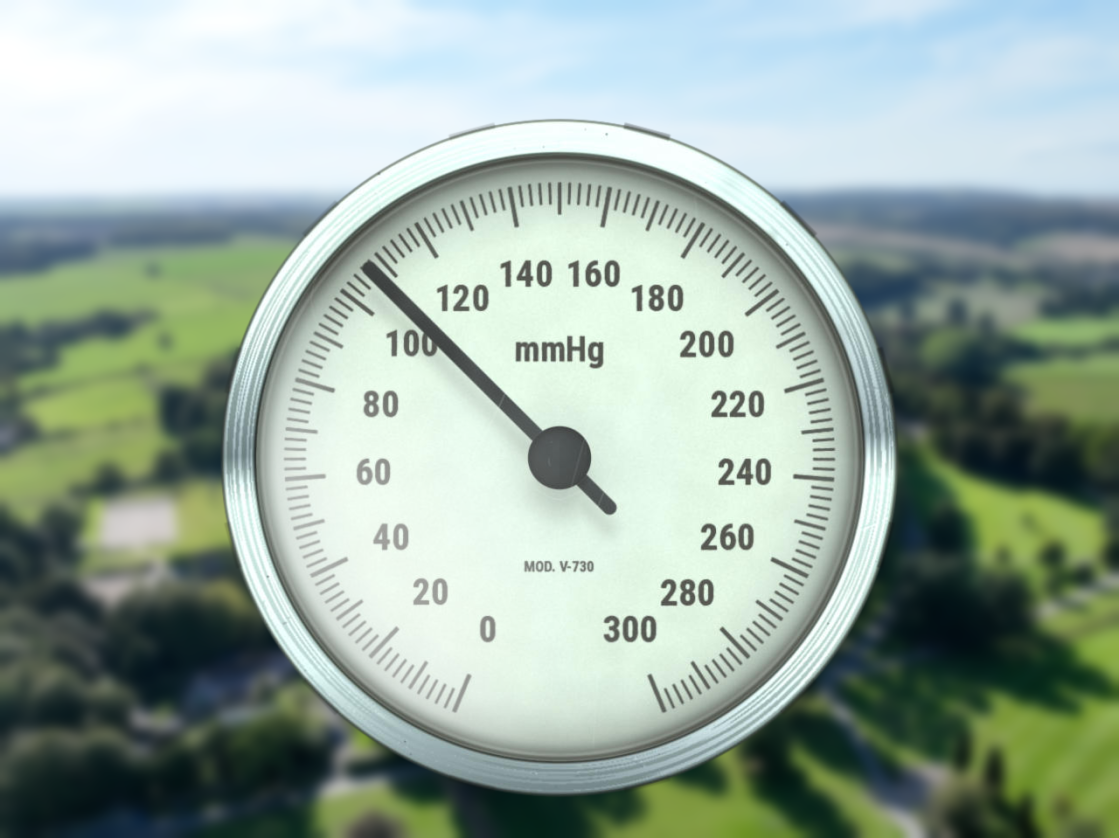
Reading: 107 mmHg
